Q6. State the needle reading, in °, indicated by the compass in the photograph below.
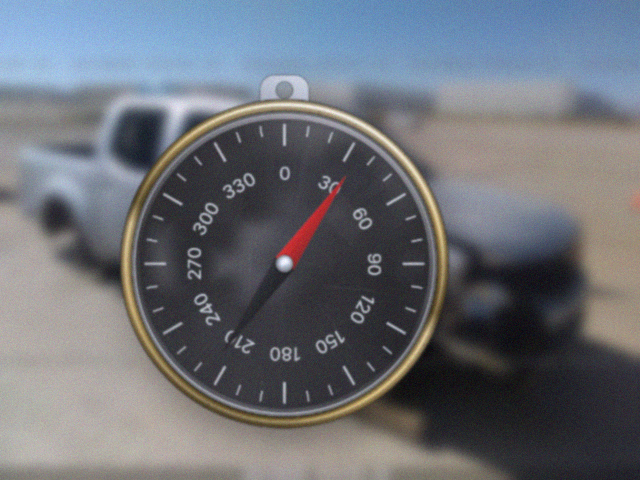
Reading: 35 °
